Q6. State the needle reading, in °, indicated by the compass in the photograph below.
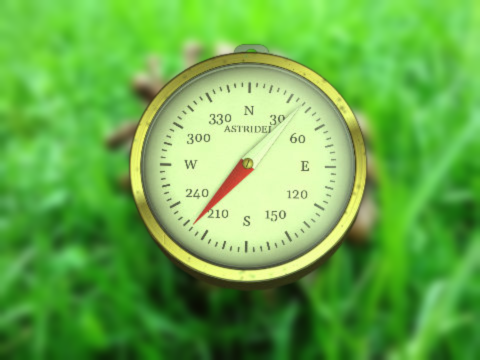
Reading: 220 °
